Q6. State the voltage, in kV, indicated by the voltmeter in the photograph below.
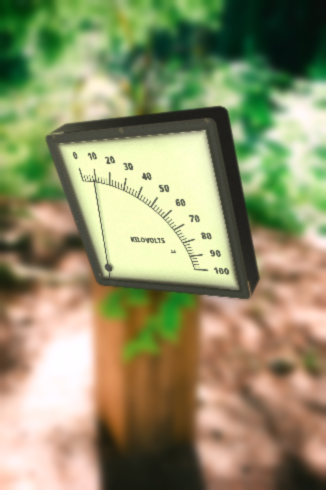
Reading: 10 kV
